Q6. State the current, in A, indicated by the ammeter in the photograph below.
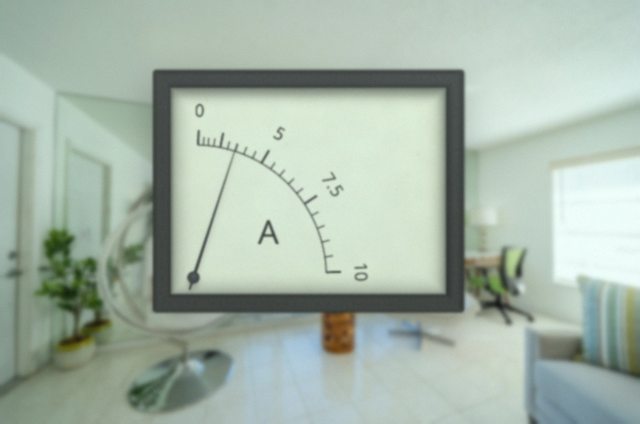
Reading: 3.5 A
